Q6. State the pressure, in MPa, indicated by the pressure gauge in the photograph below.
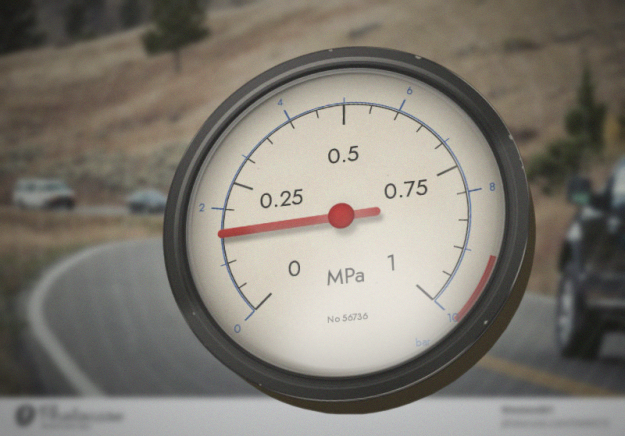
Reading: 0.15 MPa
